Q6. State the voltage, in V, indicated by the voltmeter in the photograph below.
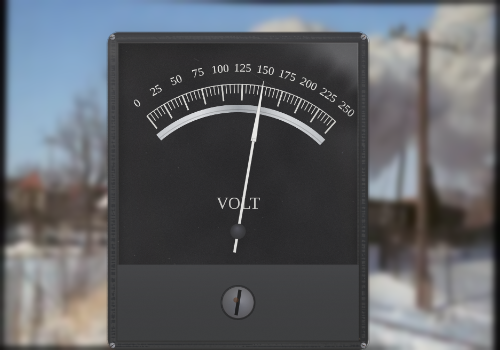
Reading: 150 V
